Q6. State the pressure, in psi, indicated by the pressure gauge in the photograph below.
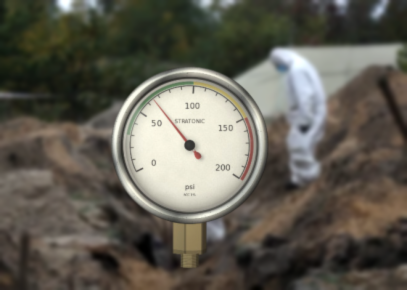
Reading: 65 psi
